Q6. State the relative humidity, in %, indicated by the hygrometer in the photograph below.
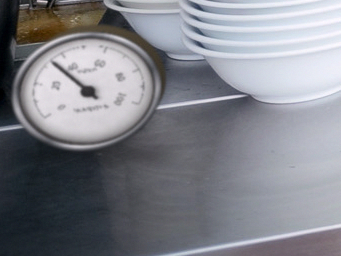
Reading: 35 %
